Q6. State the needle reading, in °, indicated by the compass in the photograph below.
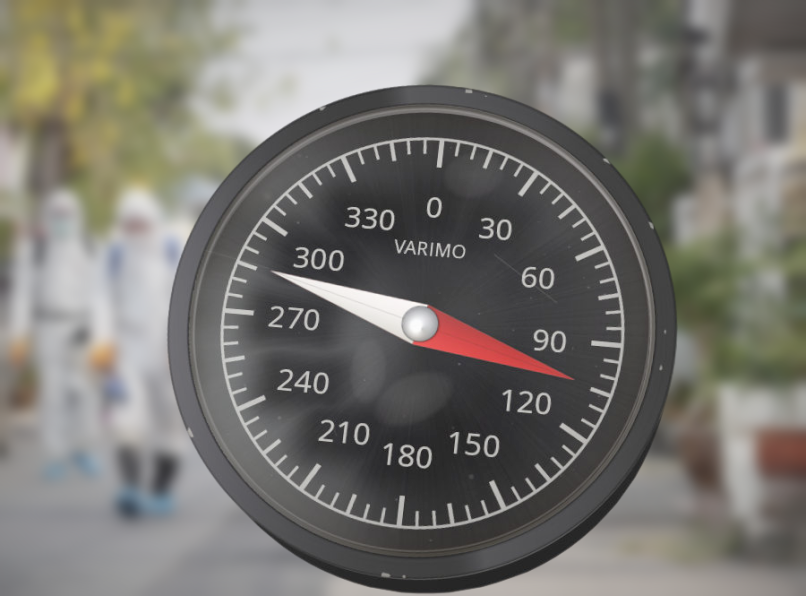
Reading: 105 °
